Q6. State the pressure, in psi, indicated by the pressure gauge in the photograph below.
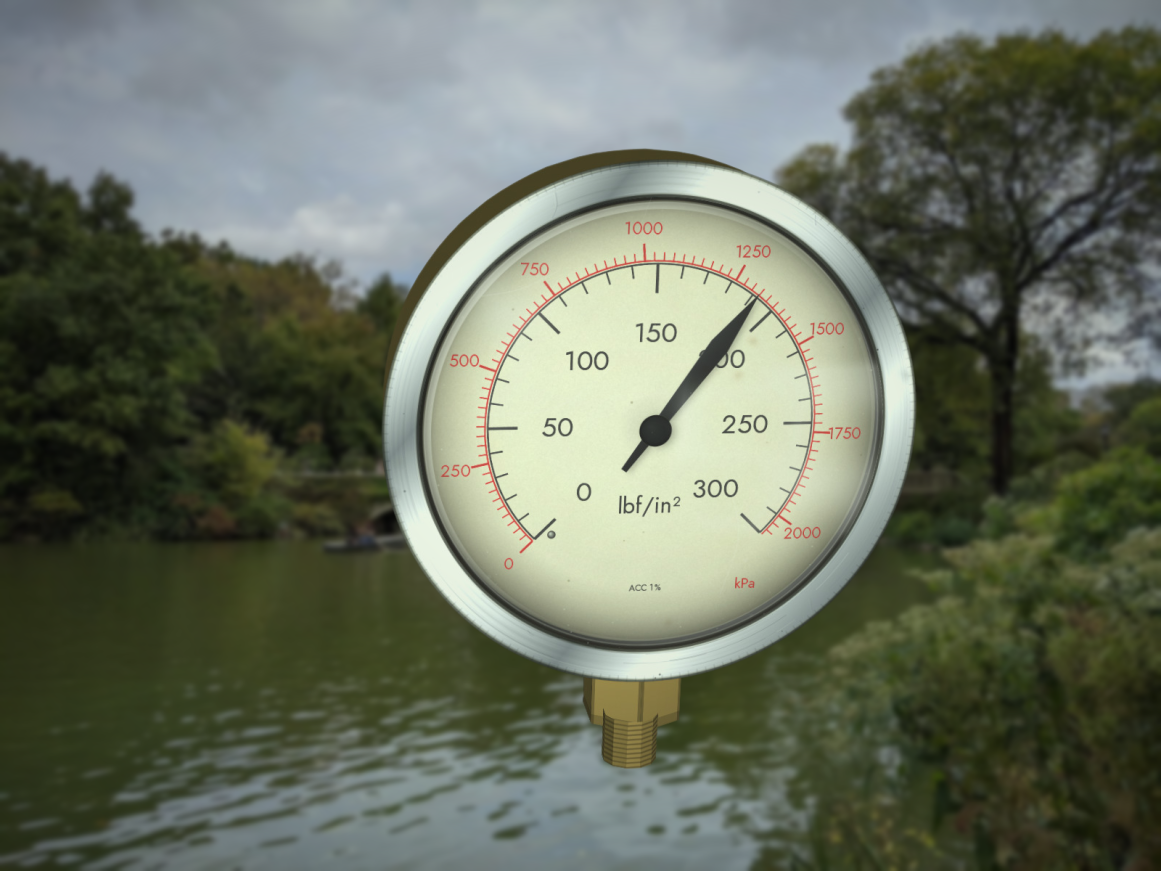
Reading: 190 psi
